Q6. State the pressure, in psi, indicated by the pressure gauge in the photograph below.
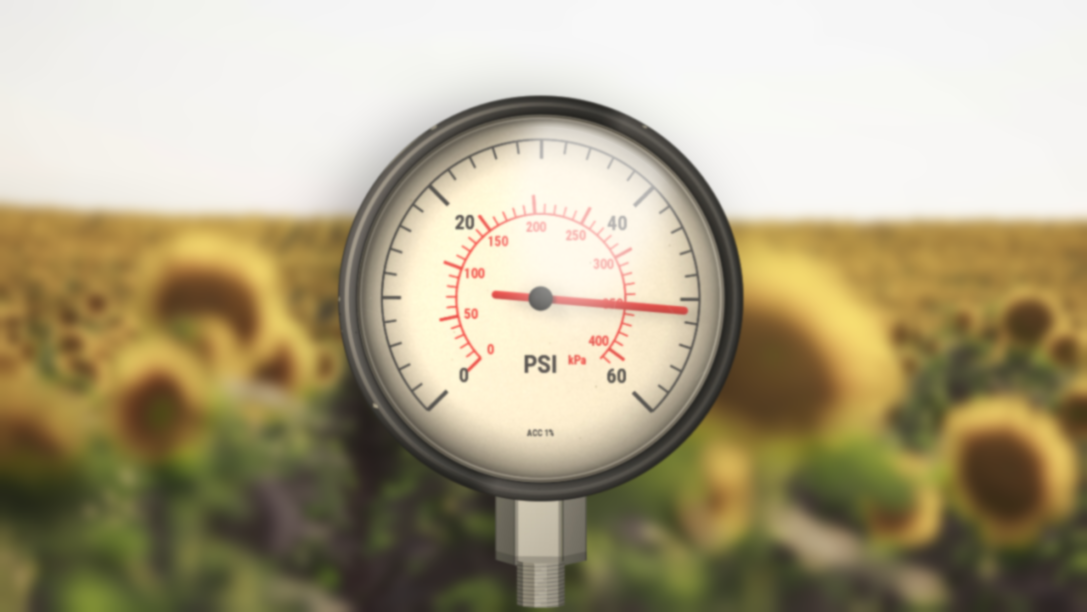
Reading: 51 psi
